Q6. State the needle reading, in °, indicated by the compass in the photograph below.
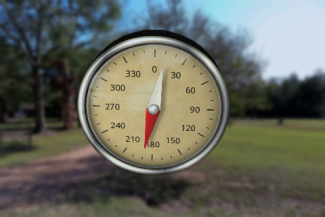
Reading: 190 °
